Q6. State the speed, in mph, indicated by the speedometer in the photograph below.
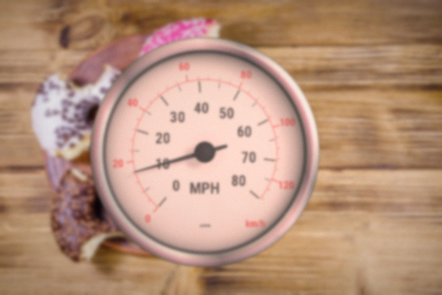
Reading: 10 mph
